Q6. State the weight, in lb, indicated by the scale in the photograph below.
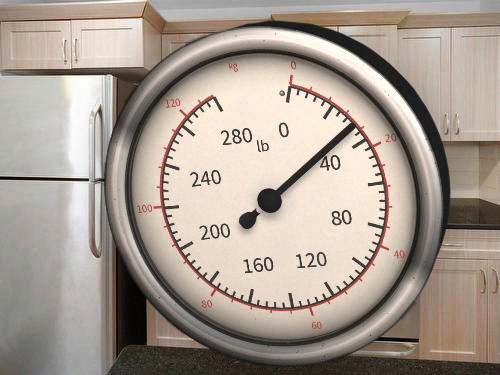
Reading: 32 lb
